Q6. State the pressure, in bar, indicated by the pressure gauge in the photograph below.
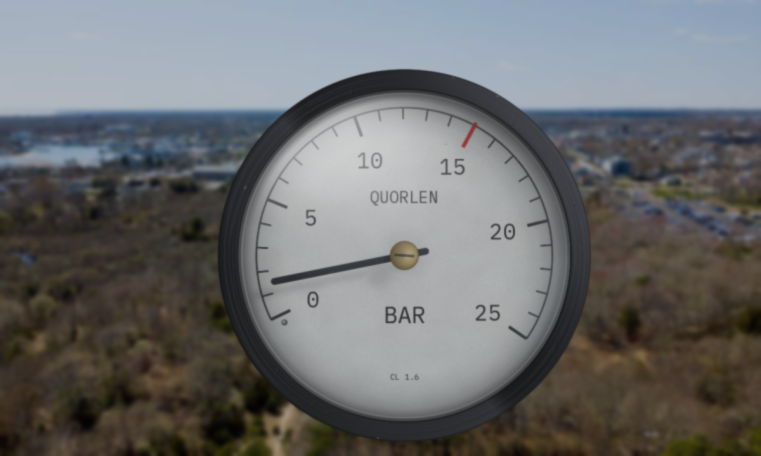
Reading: 1.5 bar
